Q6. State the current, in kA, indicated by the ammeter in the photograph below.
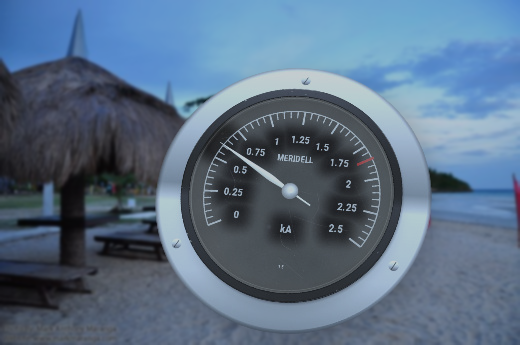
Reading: 0.6 kA
